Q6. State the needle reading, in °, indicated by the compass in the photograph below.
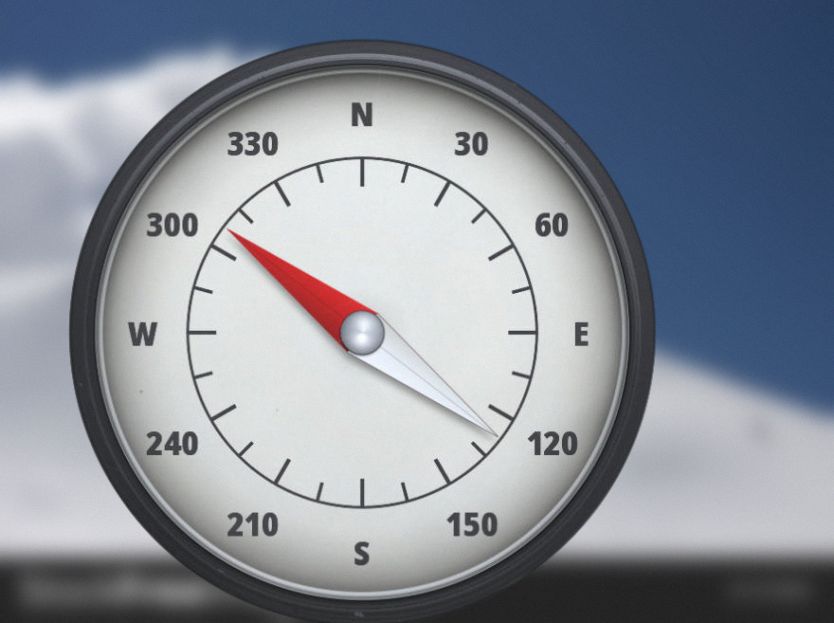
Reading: 307.5 °
